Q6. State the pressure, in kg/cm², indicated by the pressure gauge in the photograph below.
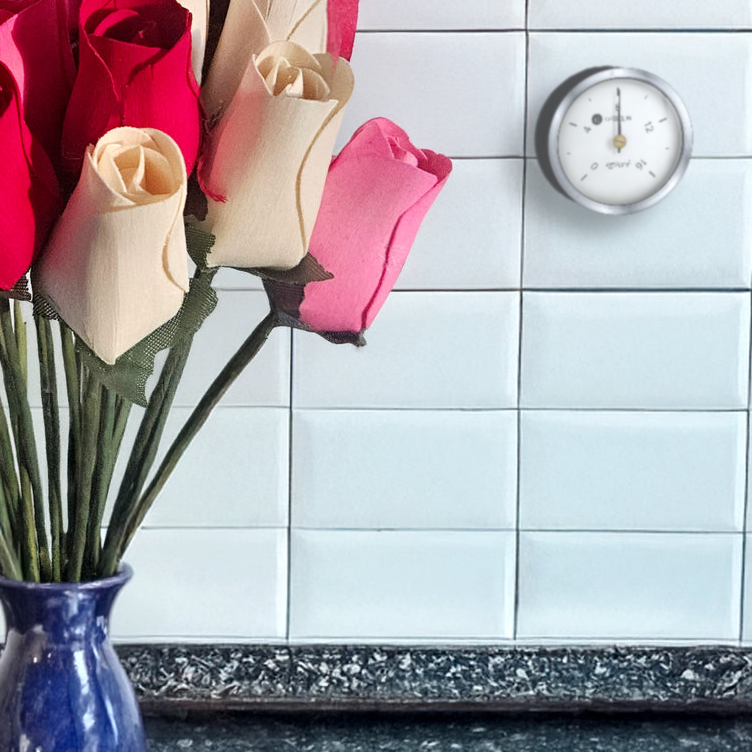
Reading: 8 kg/cm²
